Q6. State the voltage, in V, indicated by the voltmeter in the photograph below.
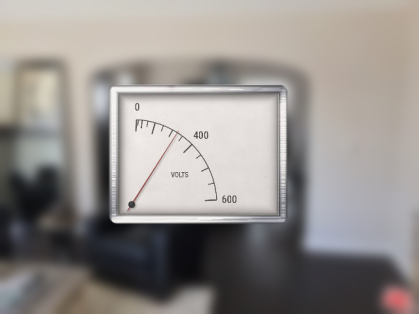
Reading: 325 V
